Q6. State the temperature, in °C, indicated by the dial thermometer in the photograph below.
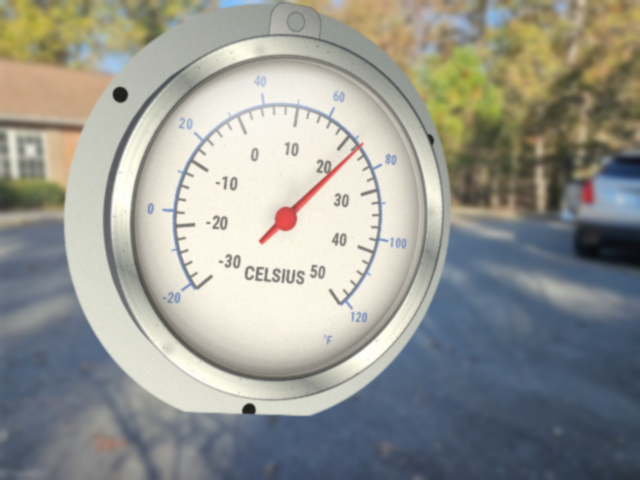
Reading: 22 °C
